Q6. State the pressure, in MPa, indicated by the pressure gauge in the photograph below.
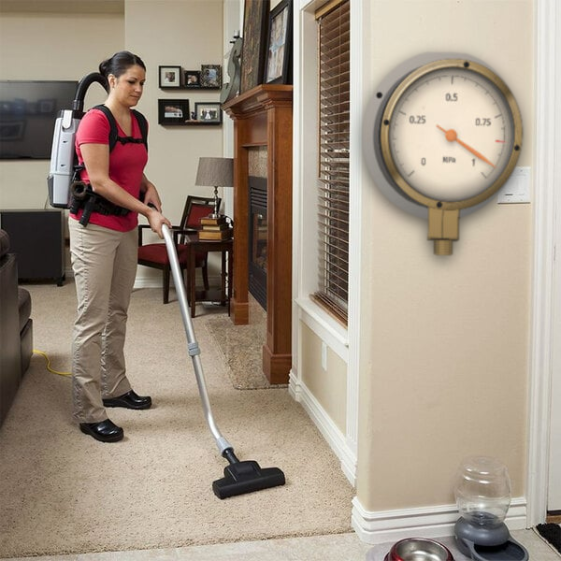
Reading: 0.95 MPa
